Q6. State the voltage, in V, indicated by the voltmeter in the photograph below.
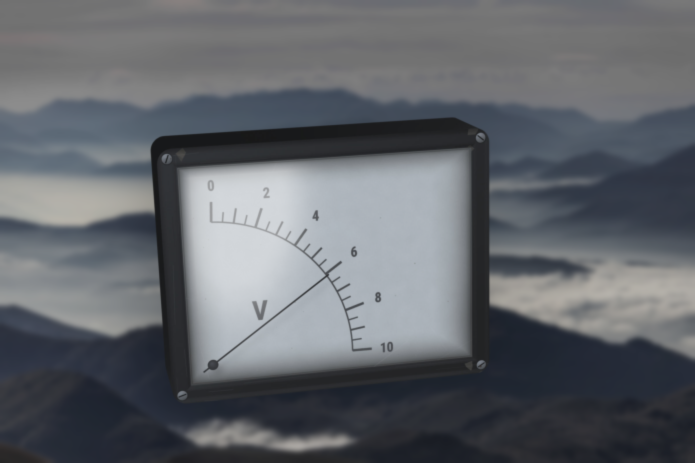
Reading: 6 V
